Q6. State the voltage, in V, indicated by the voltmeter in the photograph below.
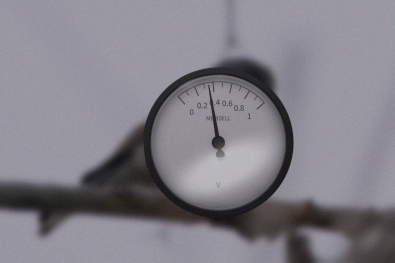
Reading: 0.35 V
